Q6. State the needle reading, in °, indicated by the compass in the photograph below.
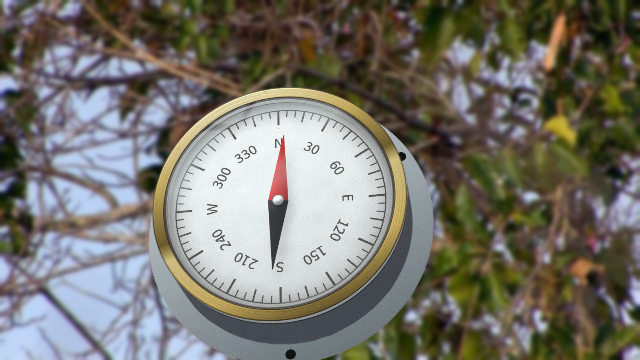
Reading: 5 °
